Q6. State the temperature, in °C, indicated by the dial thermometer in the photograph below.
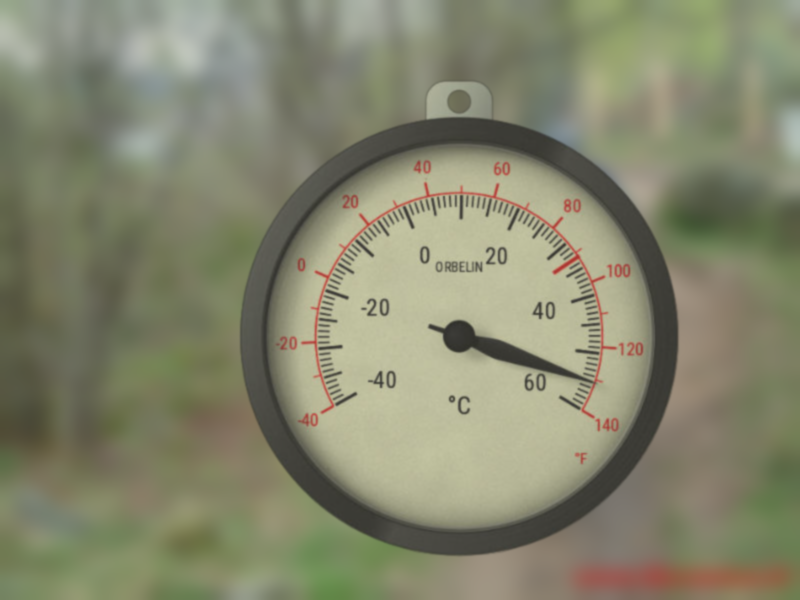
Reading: 55 °C
